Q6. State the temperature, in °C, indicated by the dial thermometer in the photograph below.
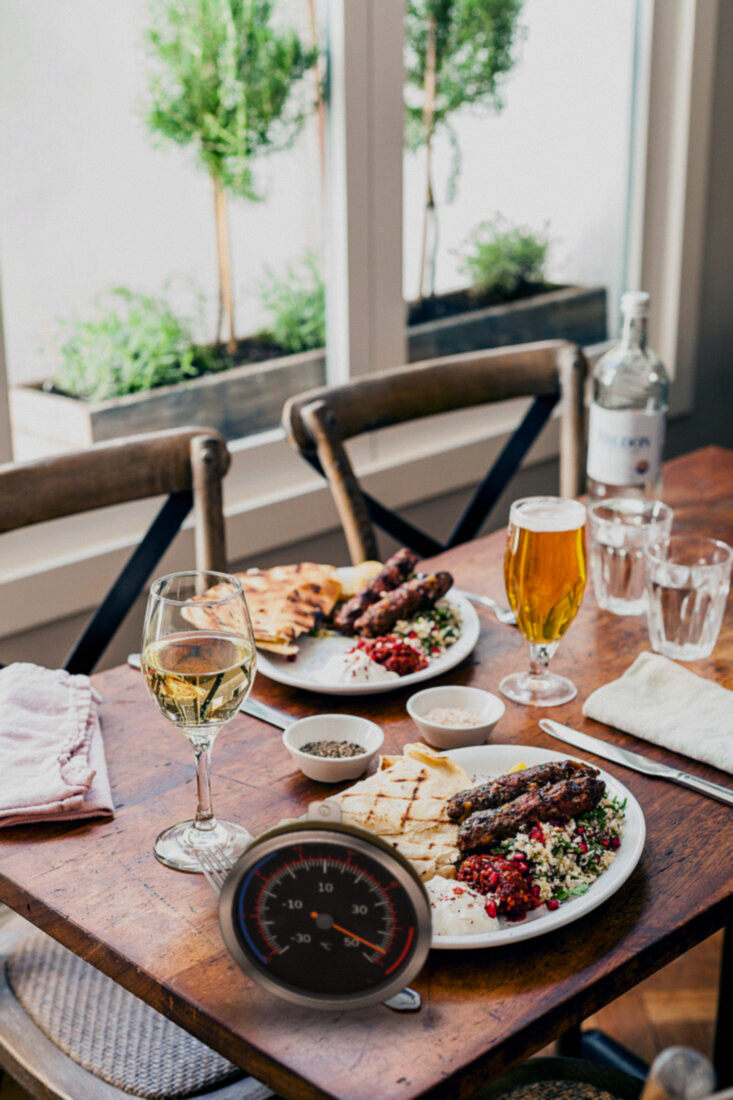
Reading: 45 °C
